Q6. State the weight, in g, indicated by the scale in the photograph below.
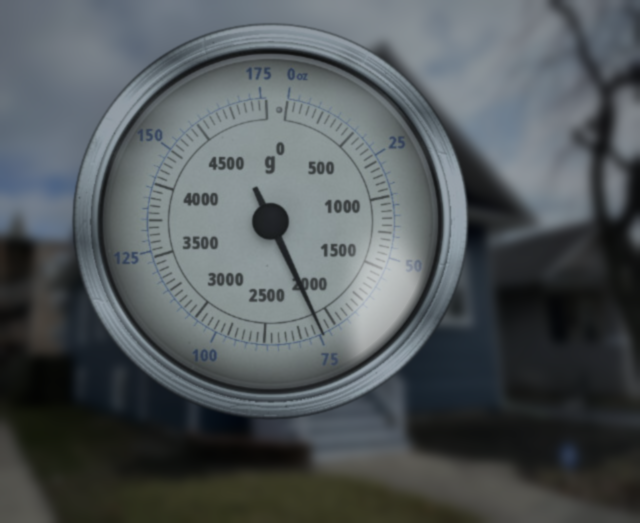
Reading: 2100 g
